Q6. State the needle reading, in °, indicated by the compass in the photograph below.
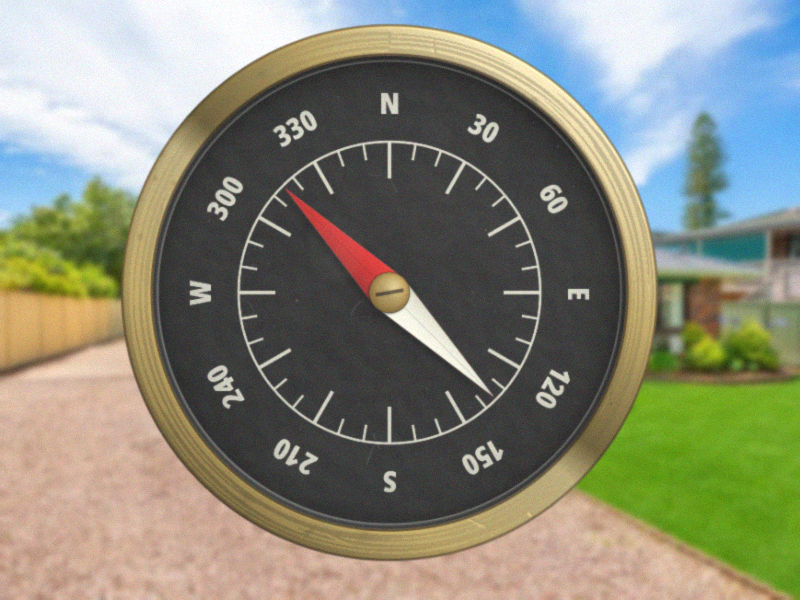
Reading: 315 °
